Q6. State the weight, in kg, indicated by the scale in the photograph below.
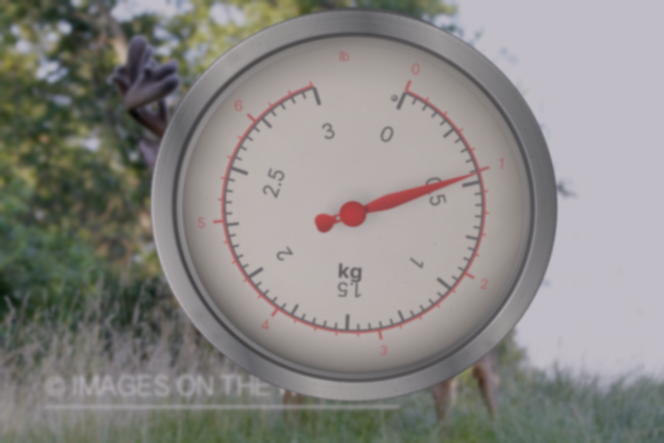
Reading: 0.45 kg
